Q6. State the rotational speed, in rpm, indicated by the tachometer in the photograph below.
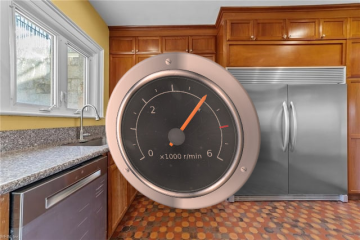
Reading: 4000 rpm
